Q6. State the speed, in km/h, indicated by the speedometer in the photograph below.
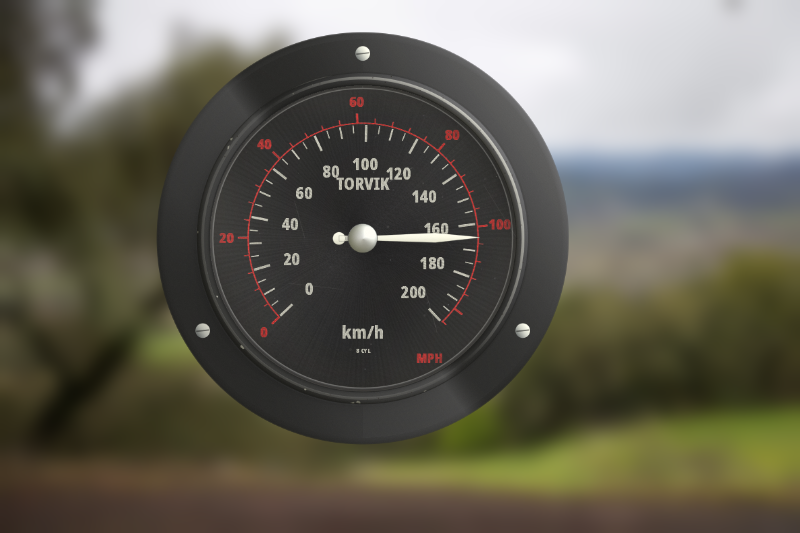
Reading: 165 km/h
